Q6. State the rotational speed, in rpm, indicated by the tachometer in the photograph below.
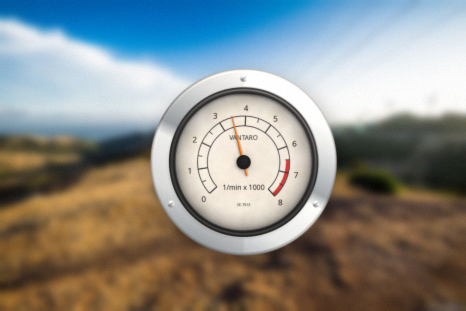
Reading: 3500 rpm
